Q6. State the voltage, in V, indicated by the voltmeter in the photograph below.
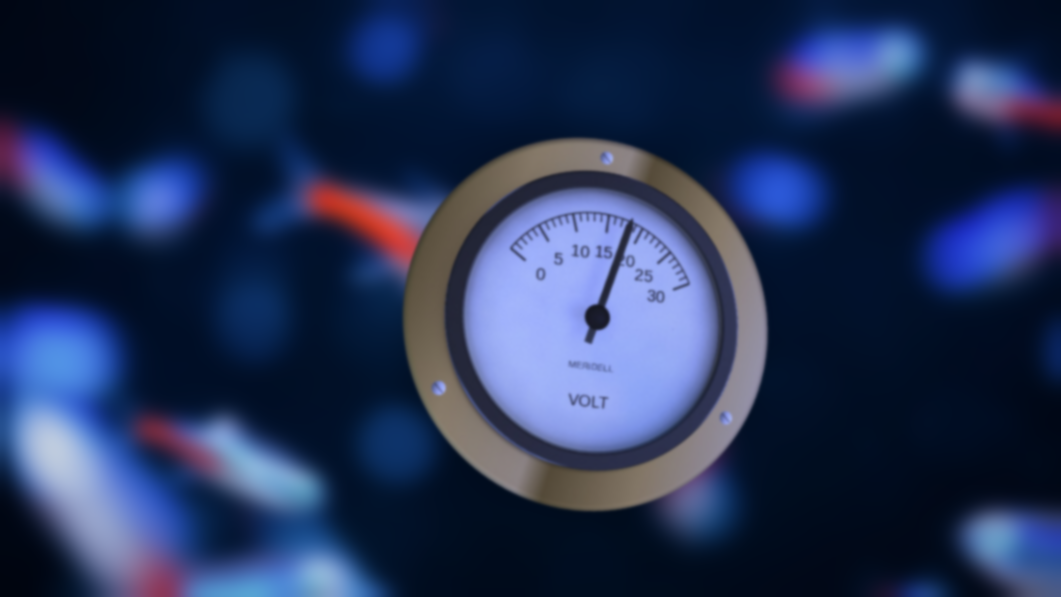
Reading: 18 V
